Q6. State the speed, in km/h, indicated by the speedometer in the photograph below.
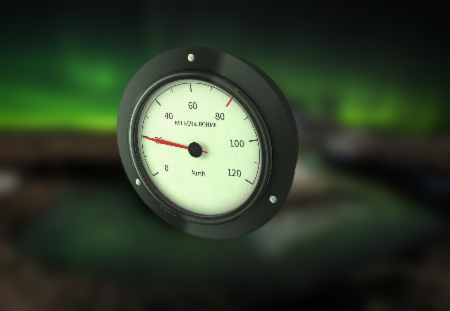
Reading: 20 km/h
